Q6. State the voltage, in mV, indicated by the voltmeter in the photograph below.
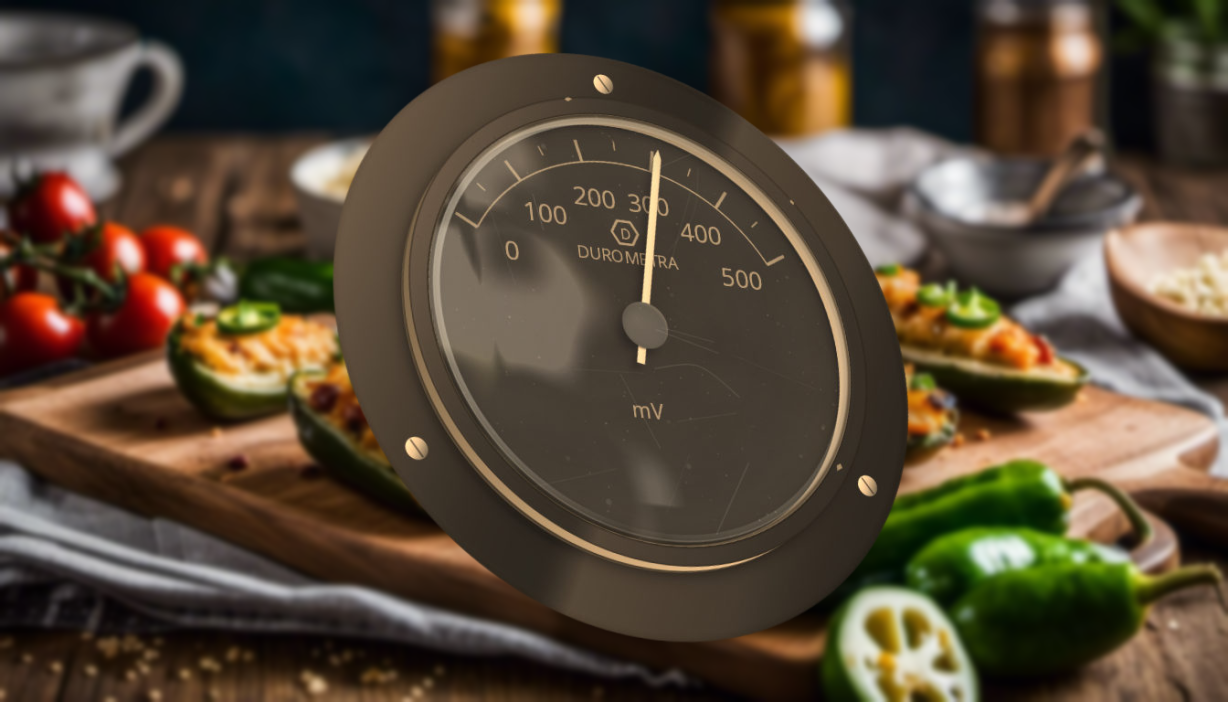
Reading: 300 mV
